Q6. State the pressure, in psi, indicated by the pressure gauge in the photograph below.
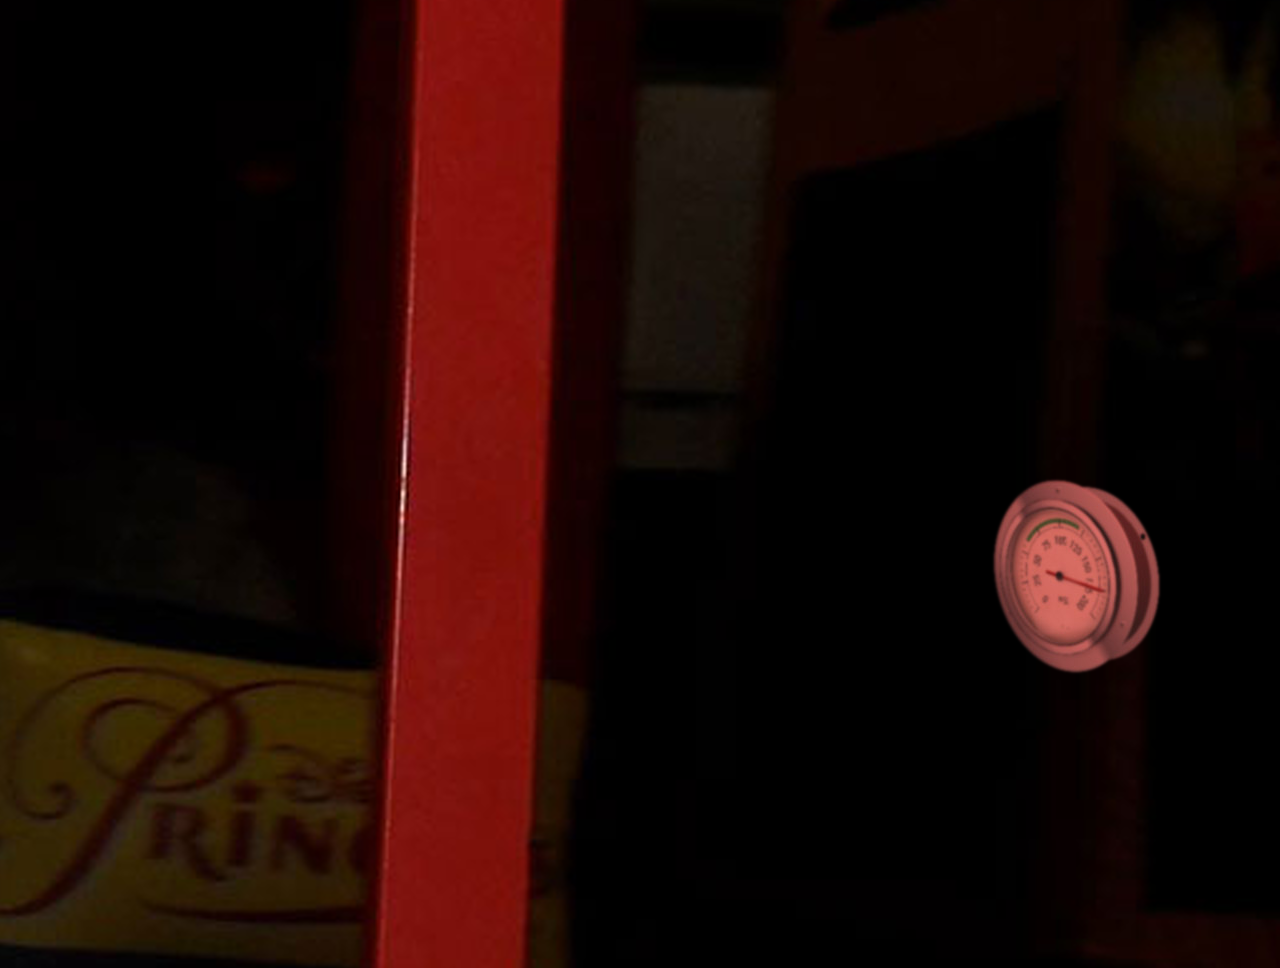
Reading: 175 psi
